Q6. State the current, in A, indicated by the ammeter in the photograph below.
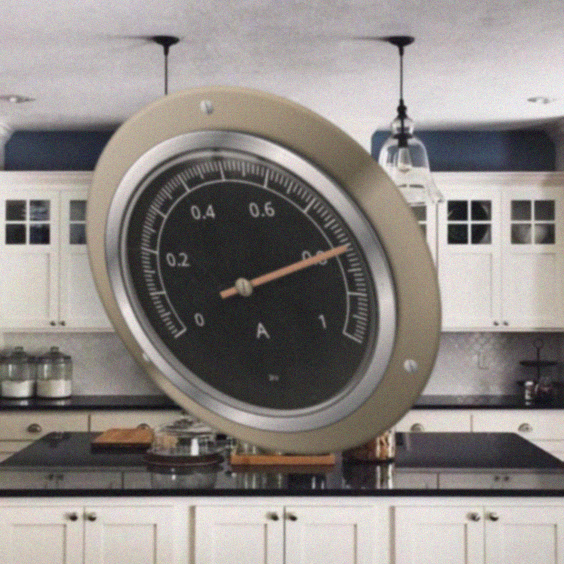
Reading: 0.8 A
